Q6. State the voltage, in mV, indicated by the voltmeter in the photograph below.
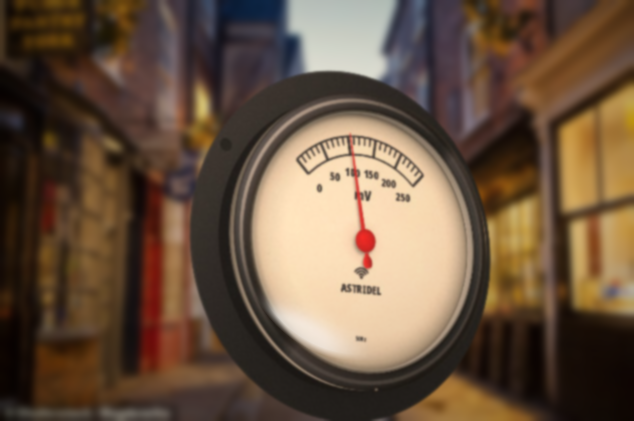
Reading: 100 mV
